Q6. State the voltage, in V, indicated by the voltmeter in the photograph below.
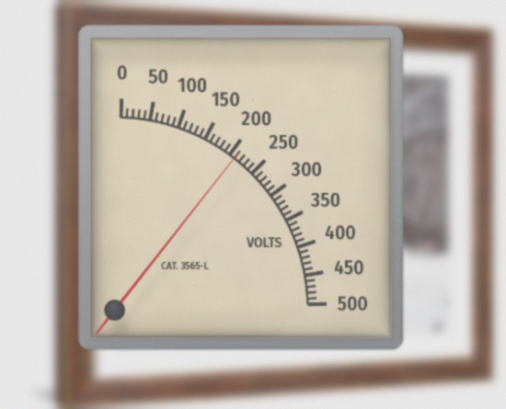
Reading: 210 V
